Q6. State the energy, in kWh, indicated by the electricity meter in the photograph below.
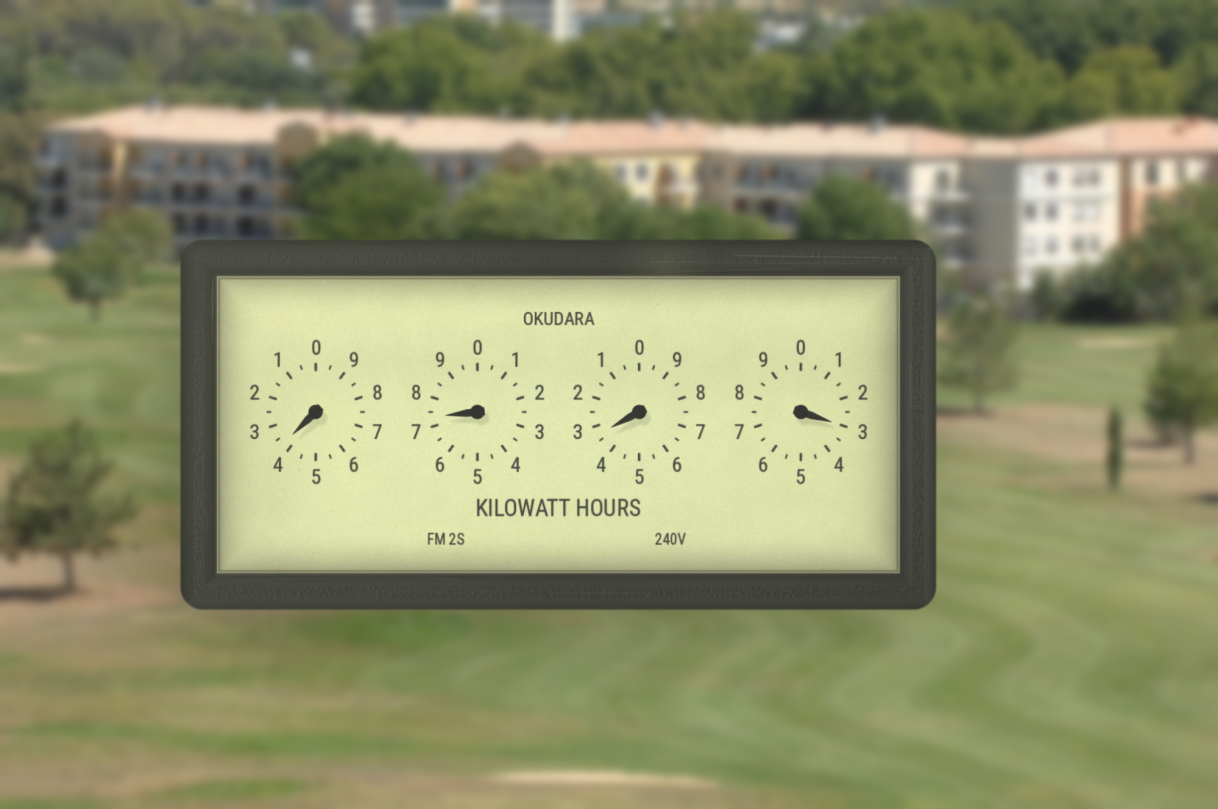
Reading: 3733 kWh
